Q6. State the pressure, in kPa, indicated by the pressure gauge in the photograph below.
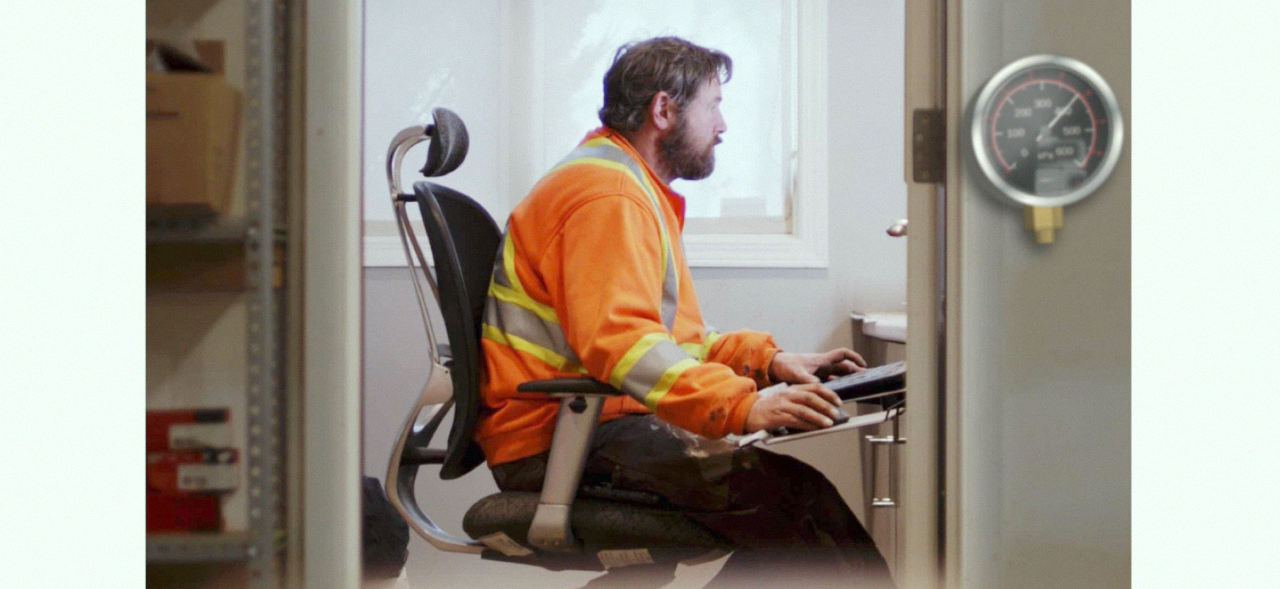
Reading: 400 kPa
